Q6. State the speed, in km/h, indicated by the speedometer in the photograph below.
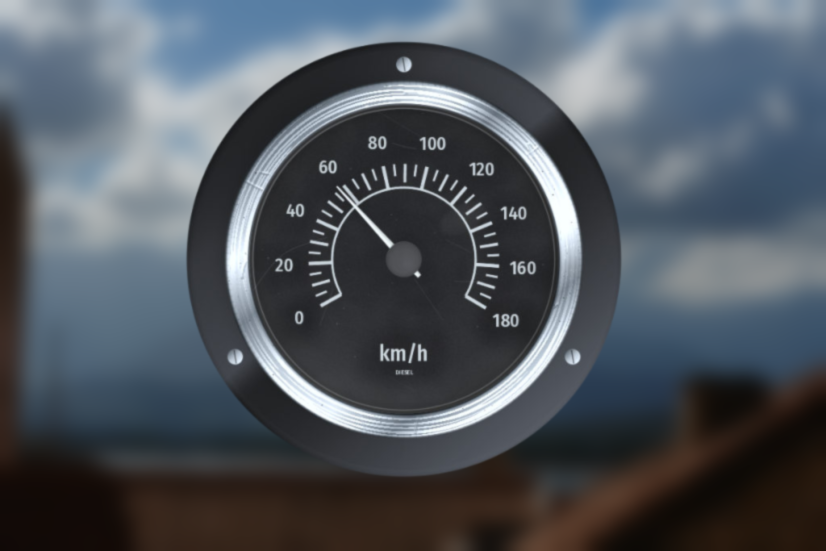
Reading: 57.5 km/h
